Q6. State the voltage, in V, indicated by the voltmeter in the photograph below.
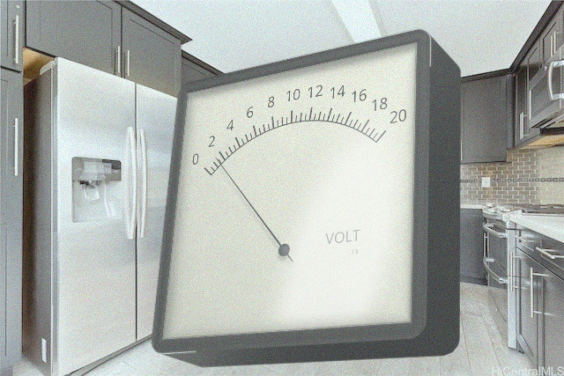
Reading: 1.5 V
